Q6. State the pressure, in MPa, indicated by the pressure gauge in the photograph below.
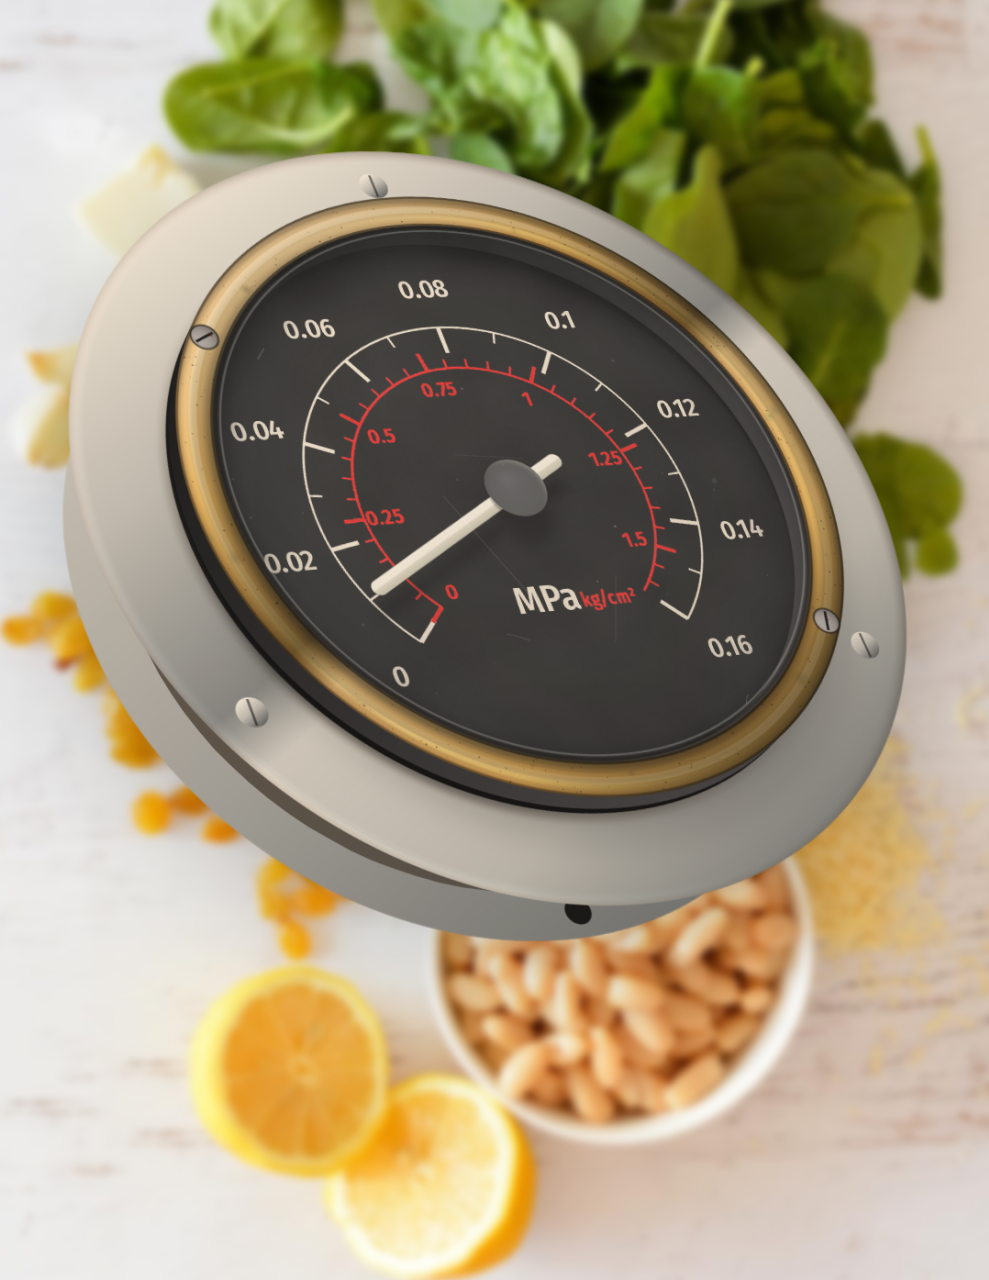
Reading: 0.01 MPa
